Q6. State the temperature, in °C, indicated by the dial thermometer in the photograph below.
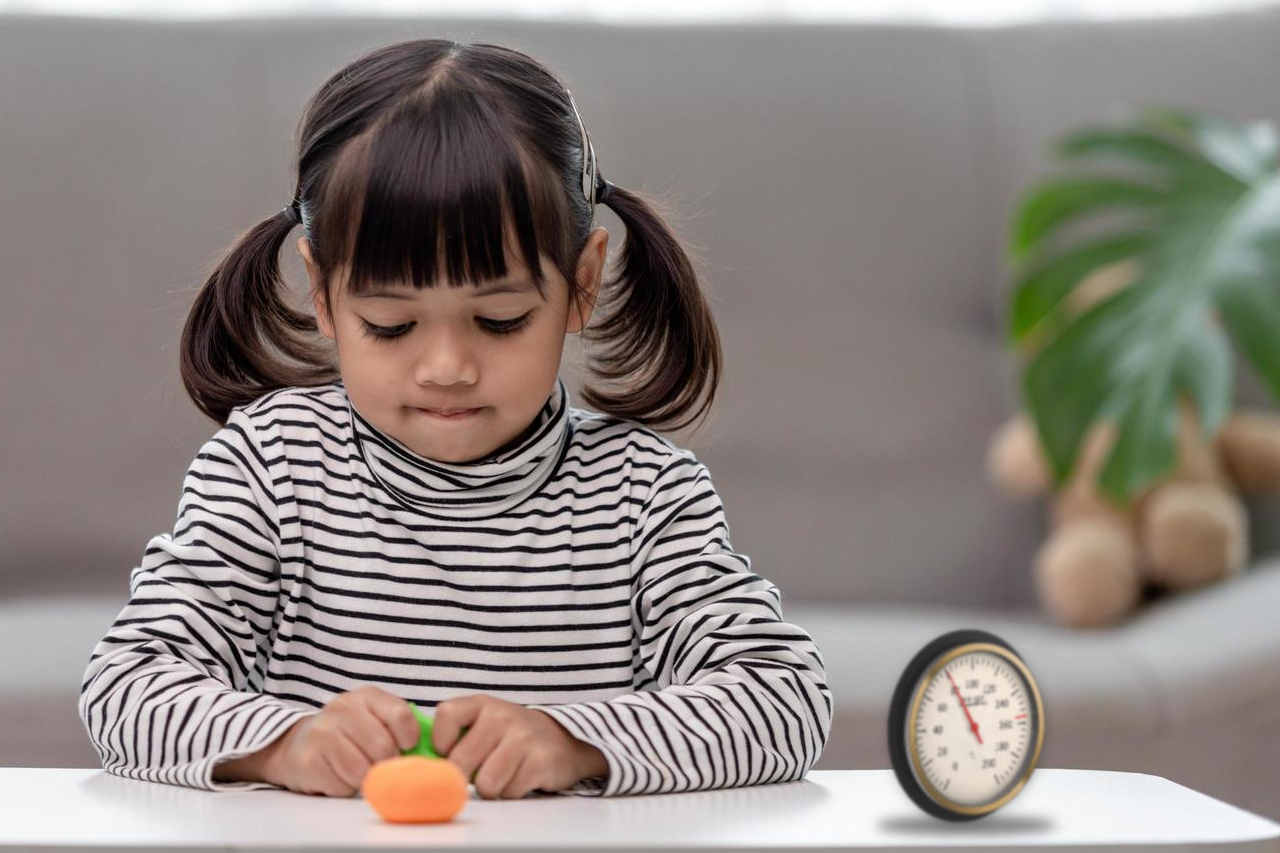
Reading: 80 °C
